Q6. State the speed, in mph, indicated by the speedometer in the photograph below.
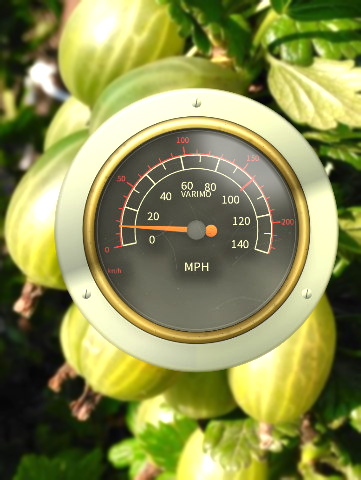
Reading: 10 mph
